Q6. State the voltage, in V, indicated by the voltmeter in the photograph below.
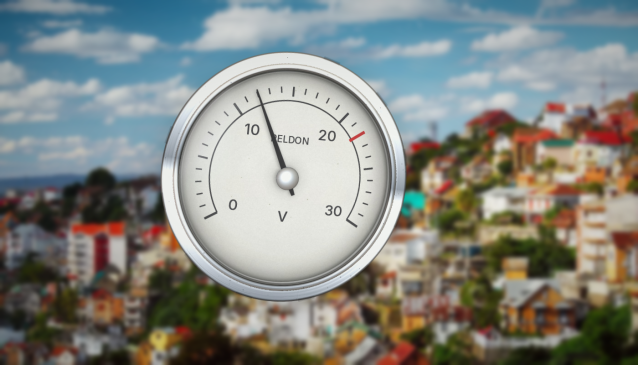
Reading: 12 V
